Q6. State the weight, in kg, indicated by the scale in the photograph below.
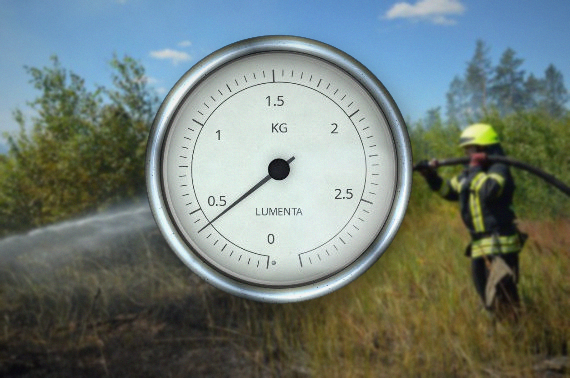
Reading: 0.4 kg
